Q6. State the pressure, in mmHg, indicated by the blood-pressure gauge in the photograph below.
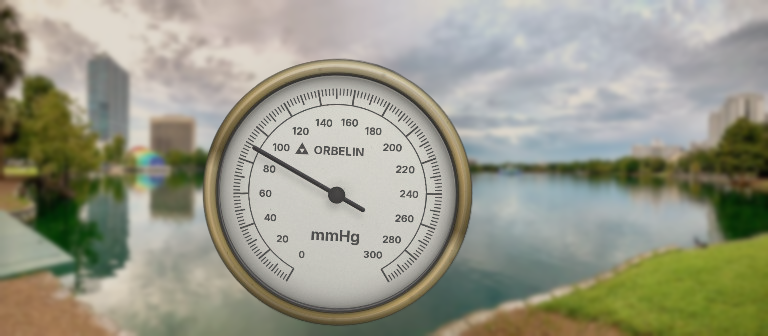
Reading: 90 mmHg
